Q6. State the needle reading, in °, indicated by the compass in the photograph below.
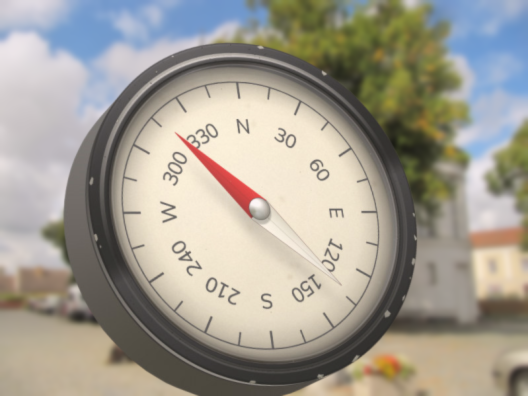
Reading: 315 °
